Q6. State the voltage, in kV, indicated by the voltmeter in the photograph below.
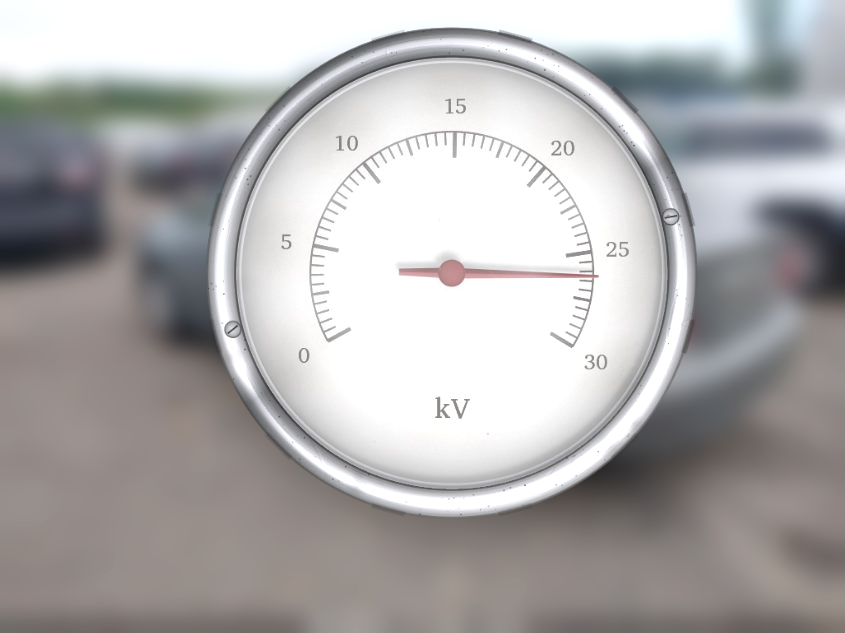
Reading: 26.25 kV
